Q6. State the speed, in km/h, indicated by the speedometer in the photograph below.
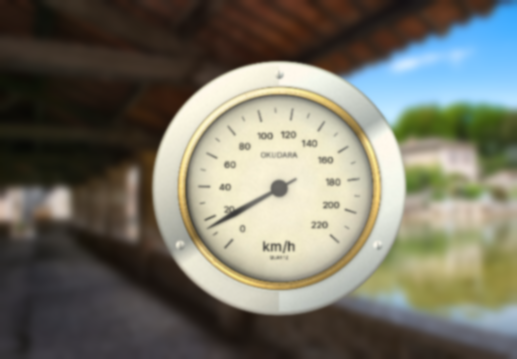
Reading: 15 km/h
